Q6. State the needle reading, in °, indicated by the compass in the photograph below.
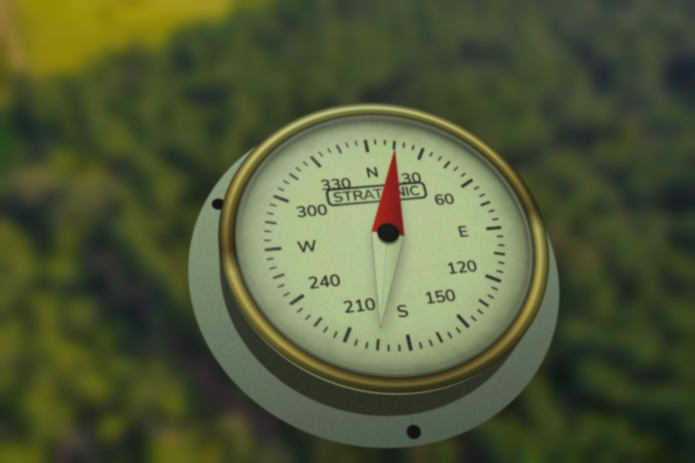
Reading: 15 °
